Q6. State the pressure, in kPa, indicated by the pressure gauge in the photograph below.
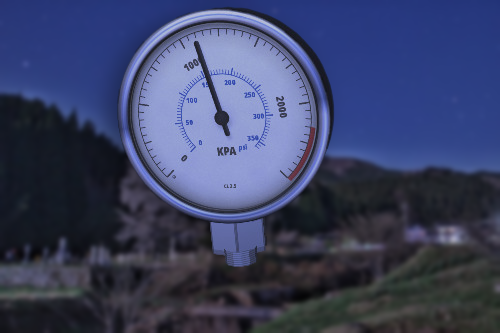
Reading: 1100 kPa
